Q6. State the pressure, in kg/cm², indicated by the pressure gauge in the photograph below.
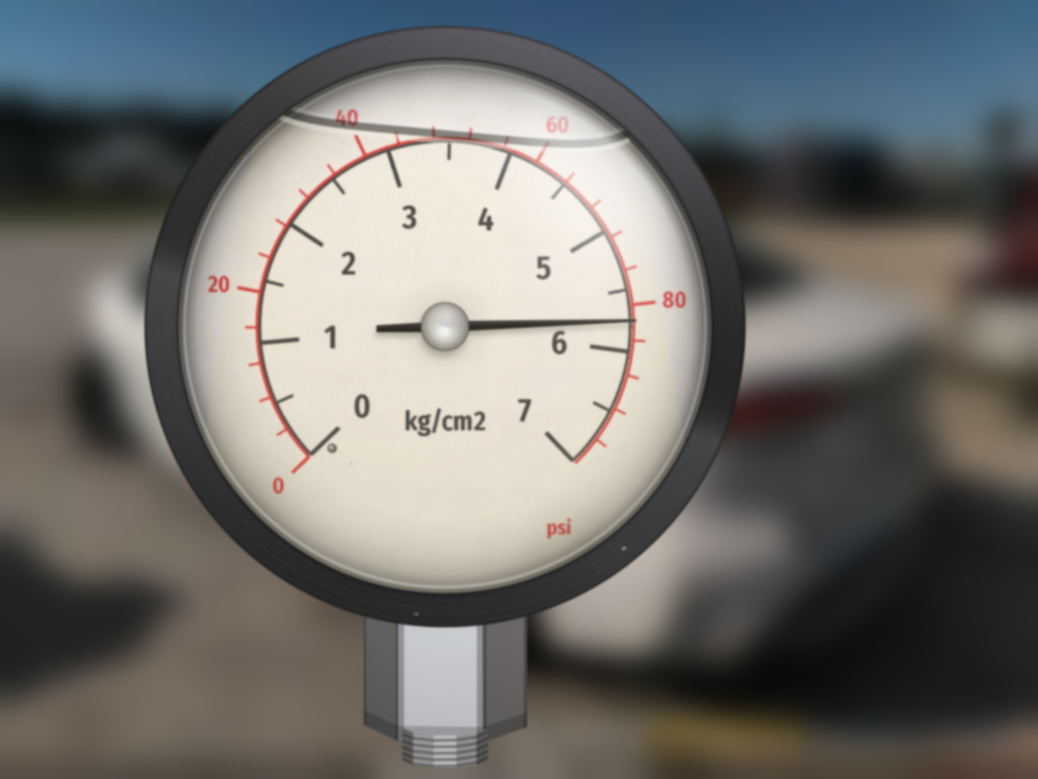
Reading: 5.75 kg/cm²
